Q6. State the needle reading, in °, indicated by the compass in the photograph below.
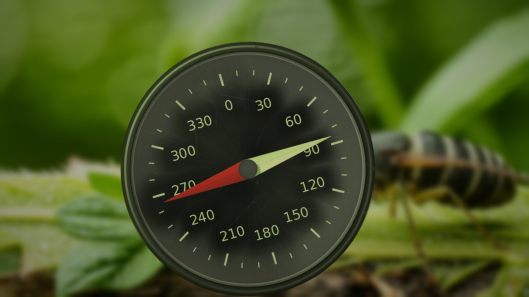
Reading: 265 °
